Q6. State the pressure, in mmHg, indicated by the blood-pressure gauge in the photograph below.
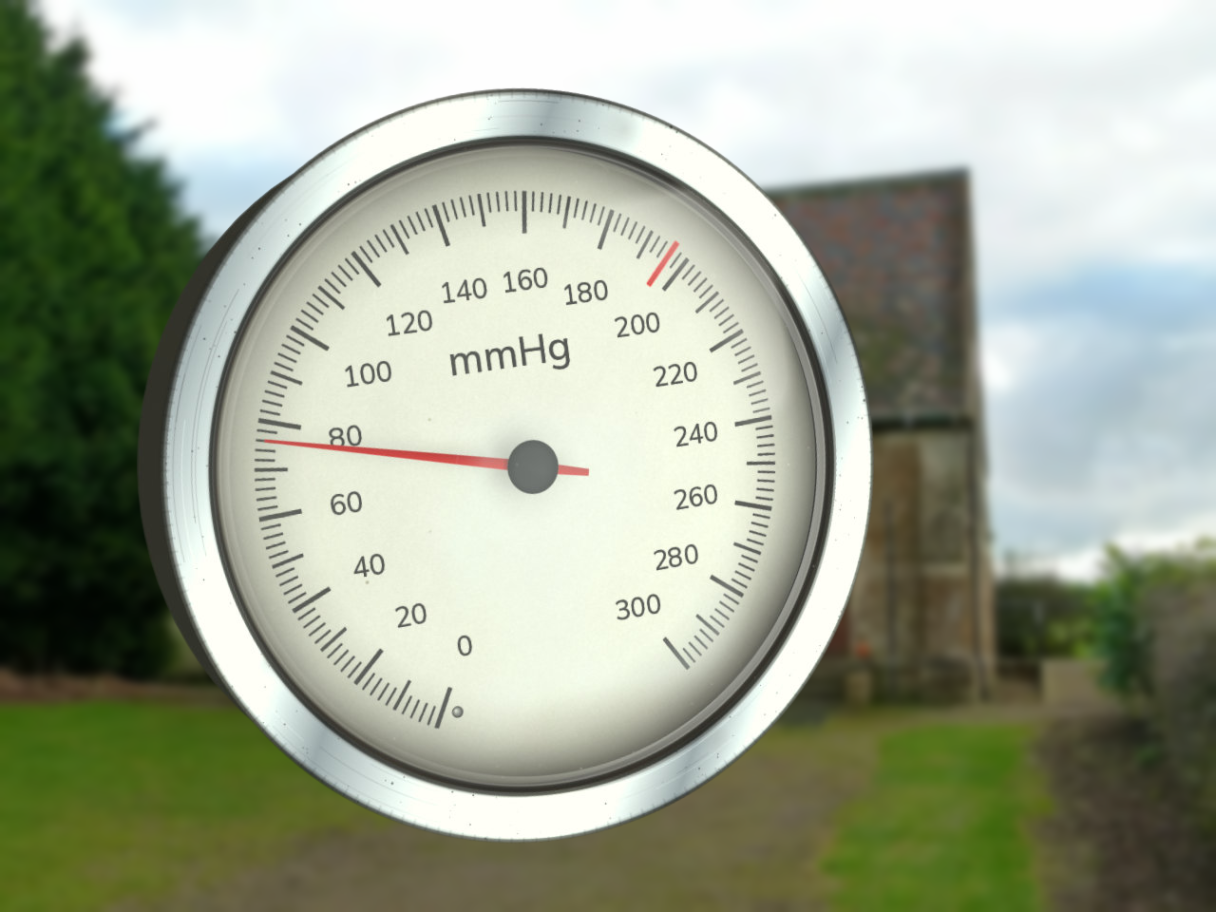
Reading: 76 mmHg
